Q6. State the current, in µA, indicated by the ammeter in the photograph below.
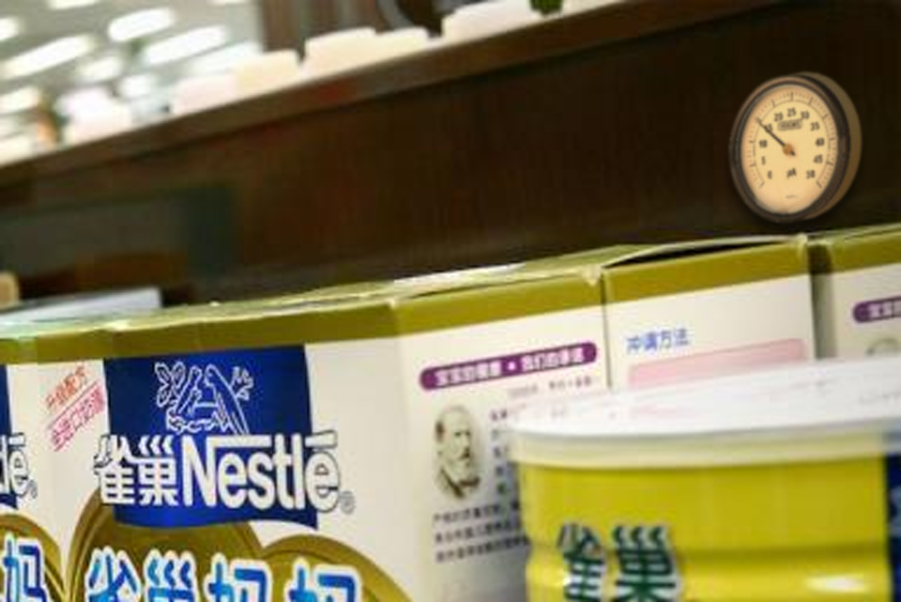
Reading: 15 µA
